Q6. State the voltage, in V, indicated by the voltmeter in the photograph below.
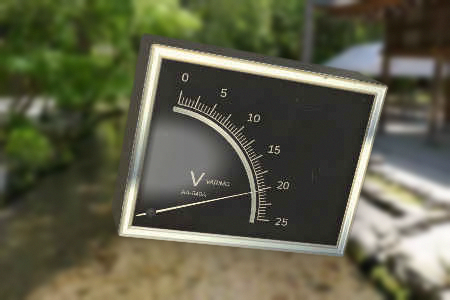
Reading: 20 V
